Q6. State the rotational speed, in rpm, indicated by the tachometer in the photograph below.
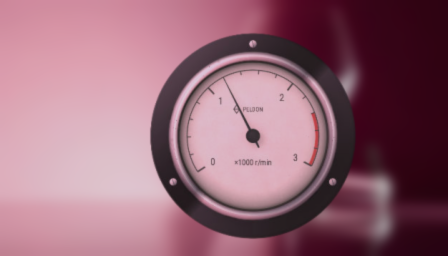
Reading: 1200 rpm
